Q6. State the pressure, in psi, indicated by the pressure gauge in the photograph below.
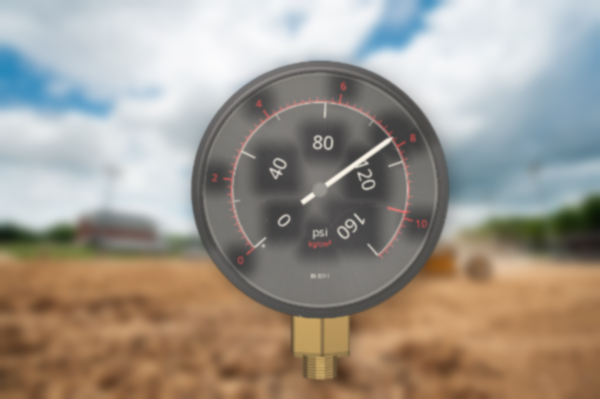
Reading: 110 psi
